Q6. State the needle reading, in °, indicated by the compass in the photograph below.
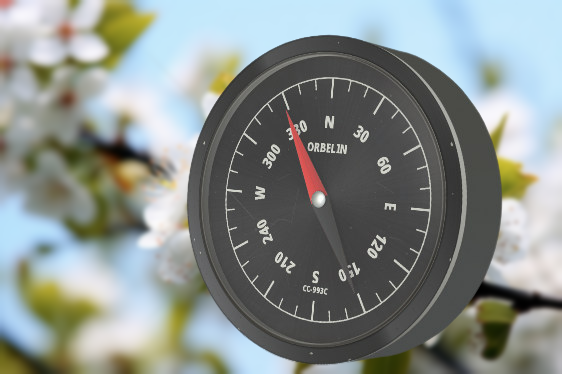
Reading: 330 °
